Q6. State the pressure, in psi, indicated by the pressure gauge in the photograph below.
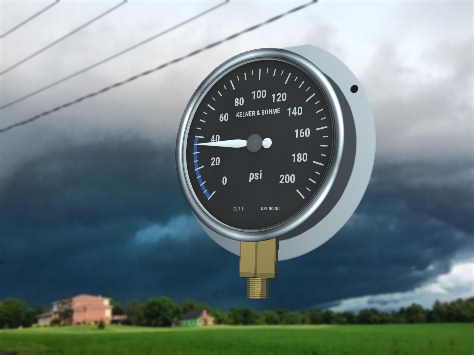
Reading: 35 psi
